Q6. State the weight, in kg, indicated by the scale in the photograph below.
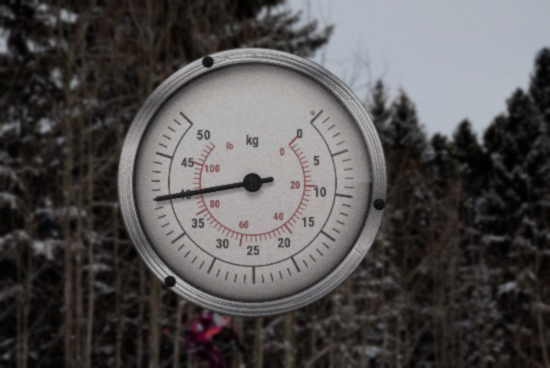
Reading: 40 kg
